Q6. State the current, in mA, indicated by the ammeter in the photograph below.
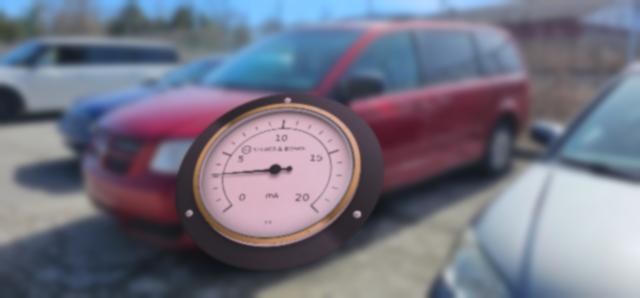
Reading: 3 mA
